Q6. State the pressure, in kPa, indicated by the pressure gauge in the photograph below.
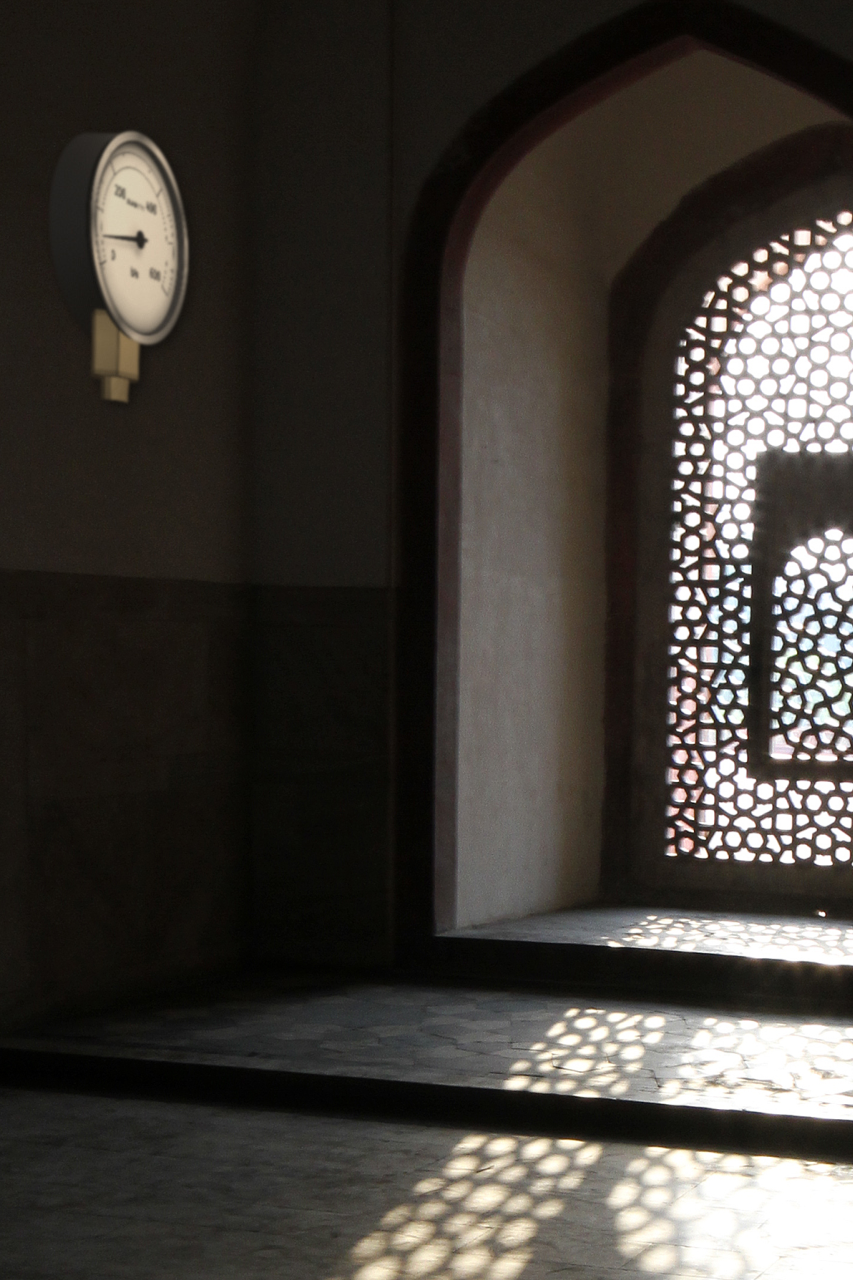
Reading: 50 kPa
